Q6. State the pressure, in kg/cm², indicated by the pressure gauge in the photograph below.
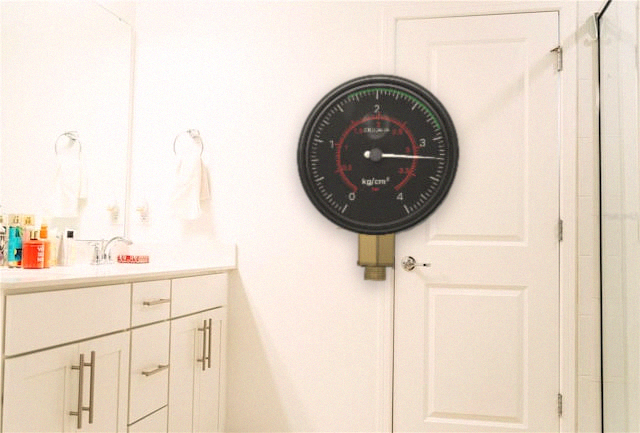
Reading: 3.25 kg/cm²
